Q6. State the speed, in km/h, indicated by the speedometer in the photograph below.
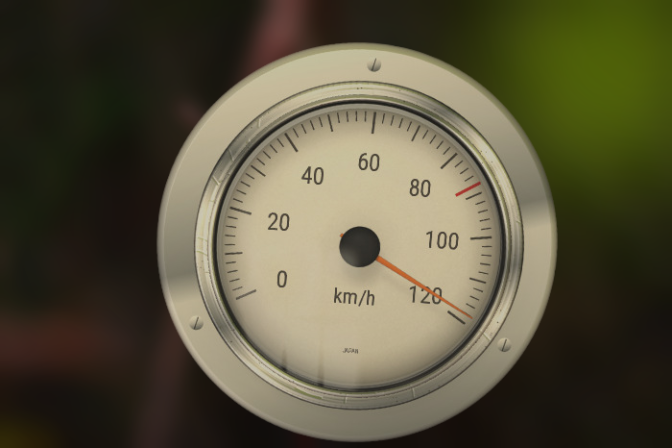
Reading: 118 km/h
